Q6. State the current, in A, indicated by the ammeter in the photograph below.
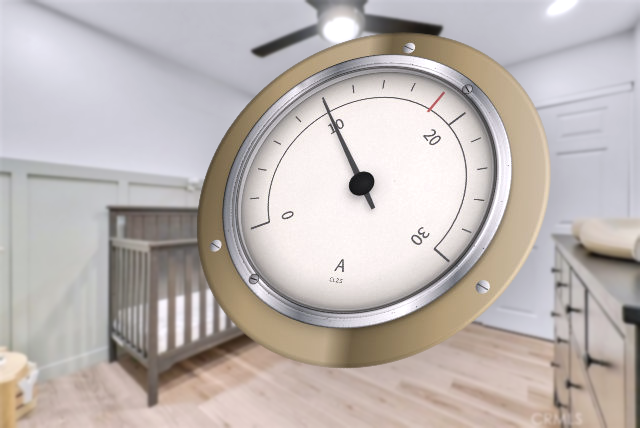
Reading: 10 A
